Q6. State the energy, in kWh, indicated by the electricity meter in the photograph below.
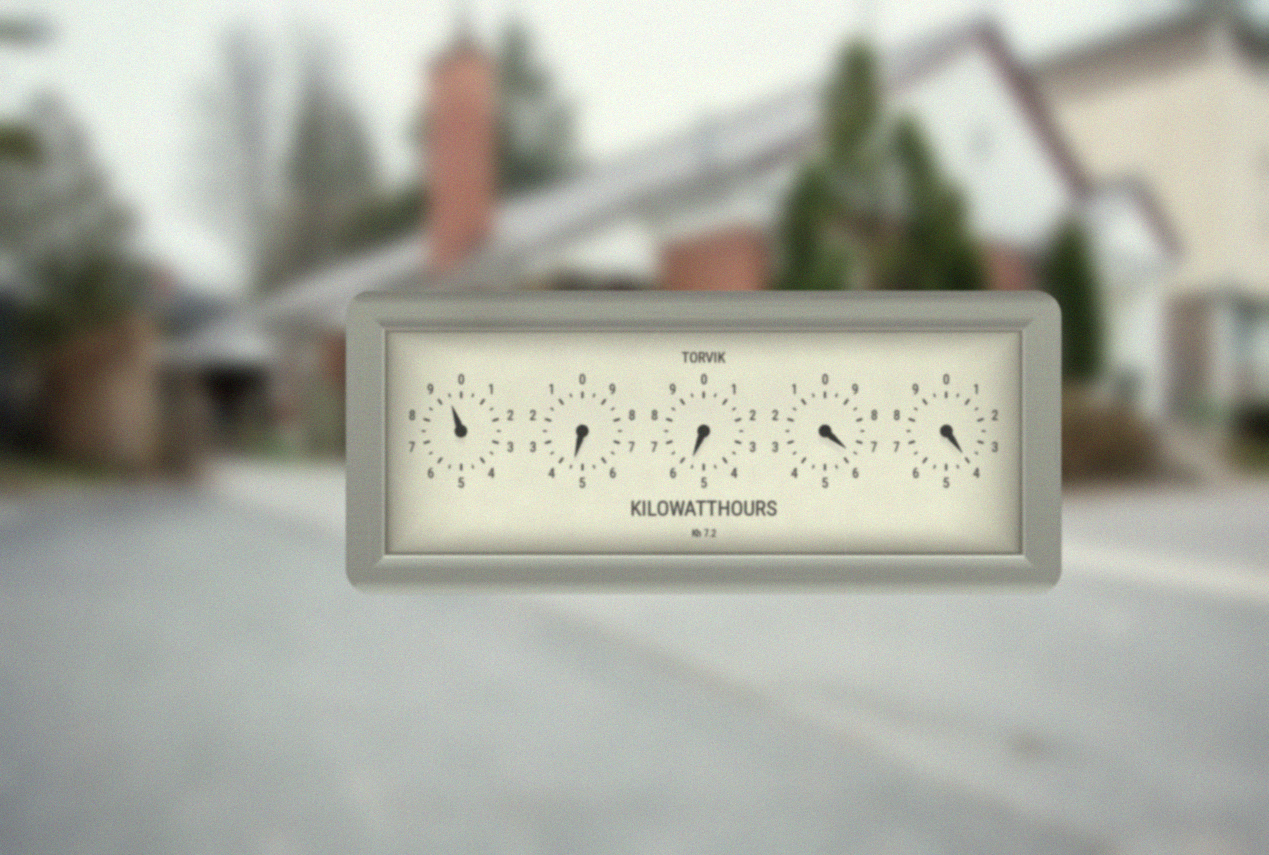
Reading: 94564 kWh
